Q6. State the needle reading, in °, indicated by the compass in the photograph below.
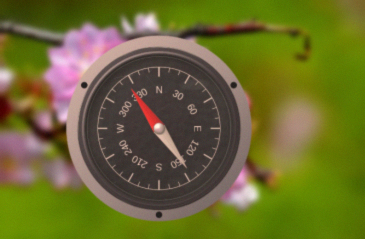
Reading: 325 °
